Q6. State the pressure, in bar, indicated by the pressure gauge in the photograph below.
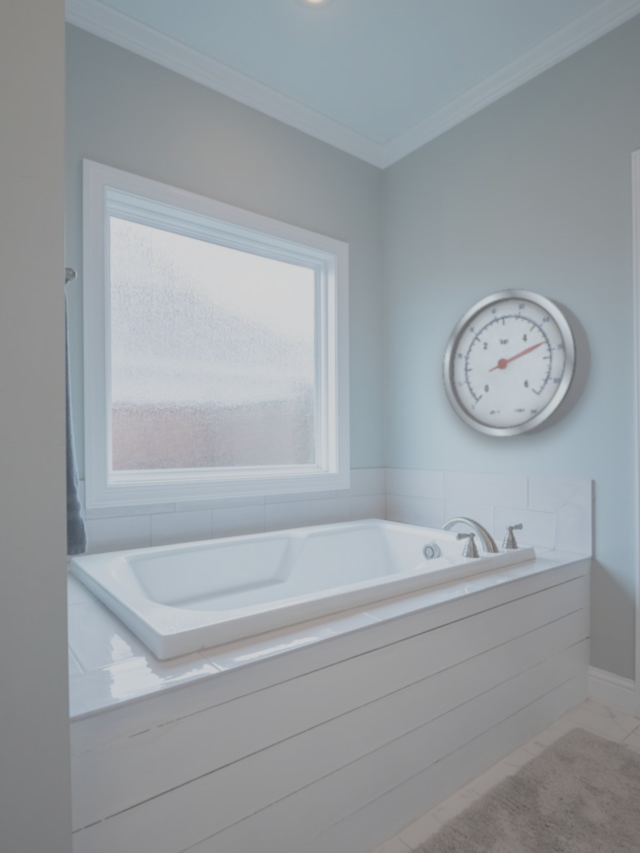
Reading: 4.6 bar
